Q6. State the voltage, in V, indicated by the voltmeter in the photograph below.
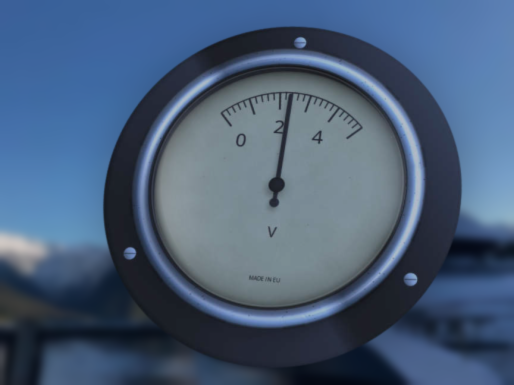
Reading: 2.4 V
